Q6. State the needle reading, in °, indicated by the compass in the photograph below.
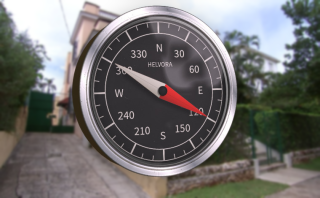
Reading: 120 °
